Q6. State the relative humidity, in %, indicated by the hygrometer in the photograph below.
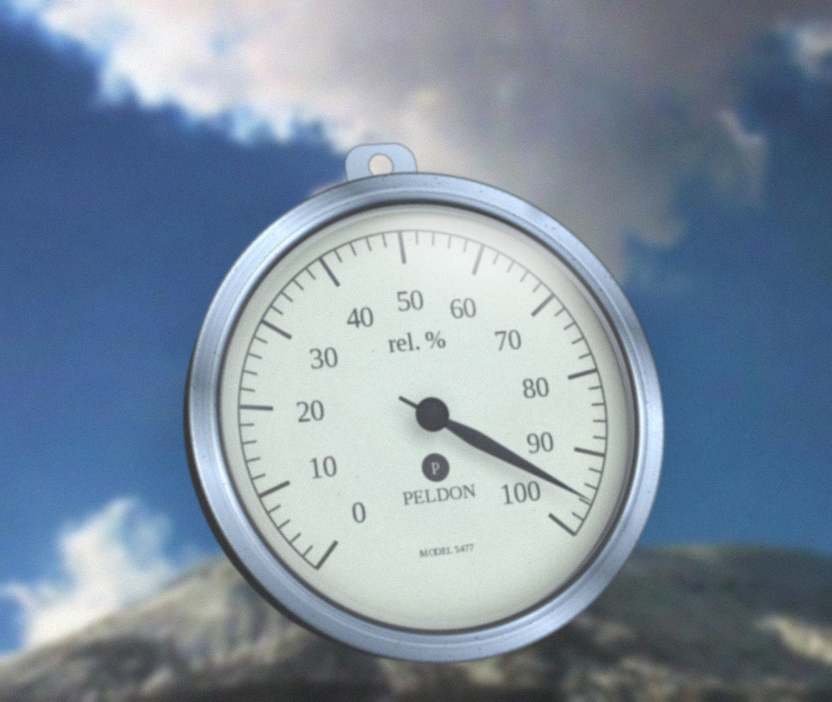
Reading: 96 %
